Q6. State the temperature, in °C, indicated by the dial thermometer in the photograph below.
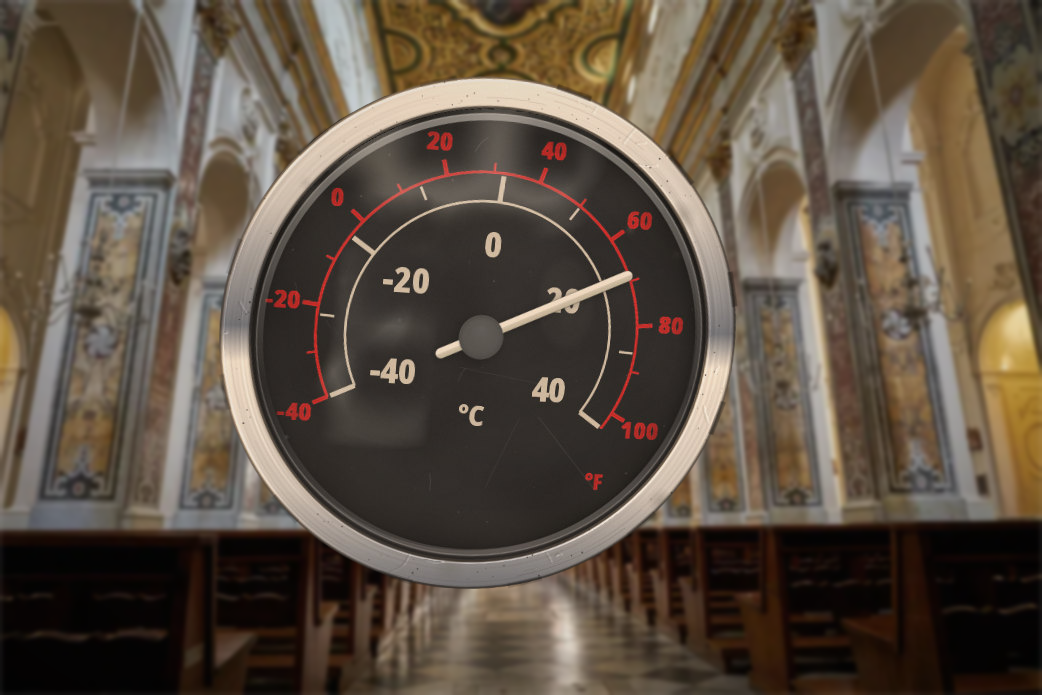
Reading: 20 °C
